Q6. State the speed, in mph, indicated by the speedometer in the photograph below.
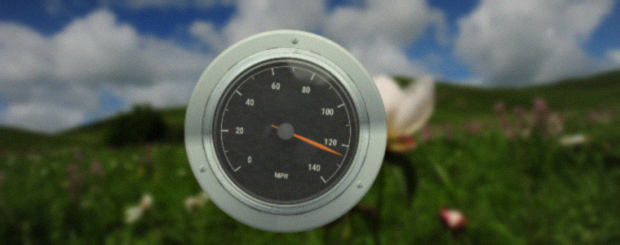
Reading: 125 mph
